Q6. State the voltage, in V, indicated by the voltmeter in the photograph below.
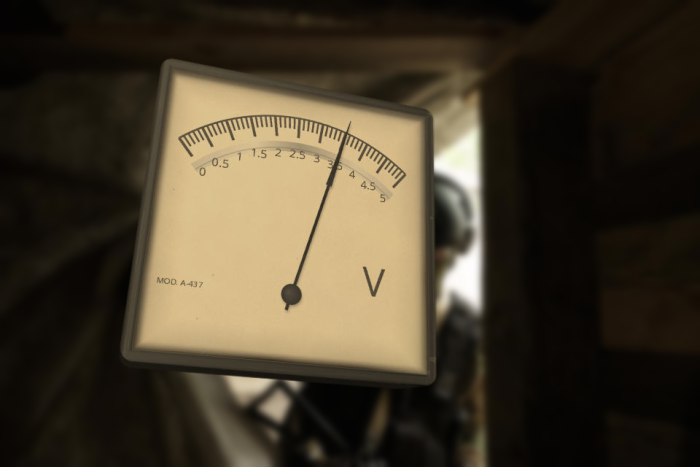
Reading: 3.5 V
